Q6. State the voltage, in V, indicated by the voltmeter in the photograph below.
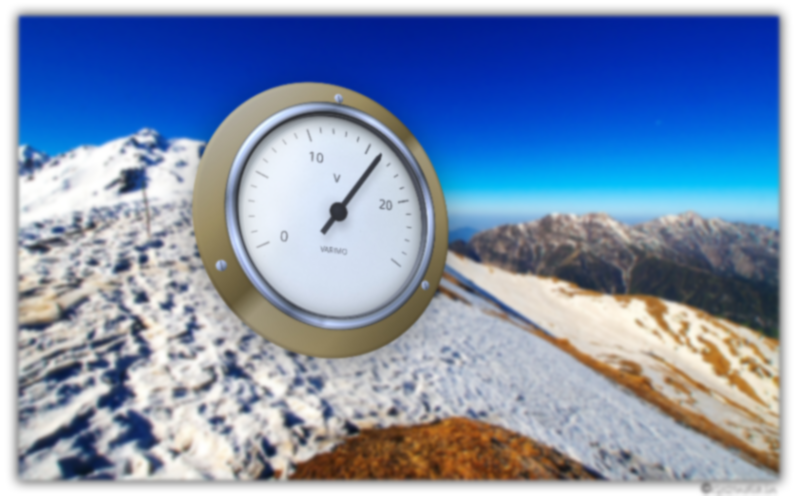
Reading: 16 V
